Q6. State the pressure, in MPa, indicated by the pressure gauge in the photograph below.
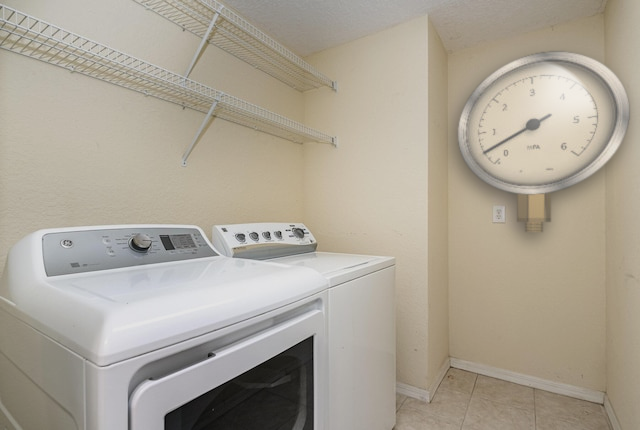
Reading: 0.4 MPa
